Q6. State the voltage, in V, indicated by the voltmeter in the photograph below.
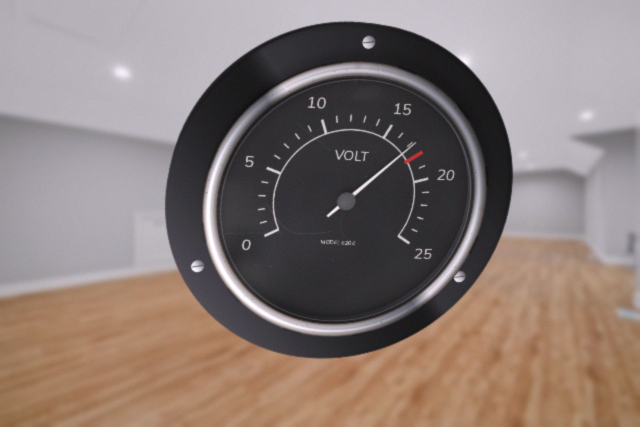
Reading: 17 V
